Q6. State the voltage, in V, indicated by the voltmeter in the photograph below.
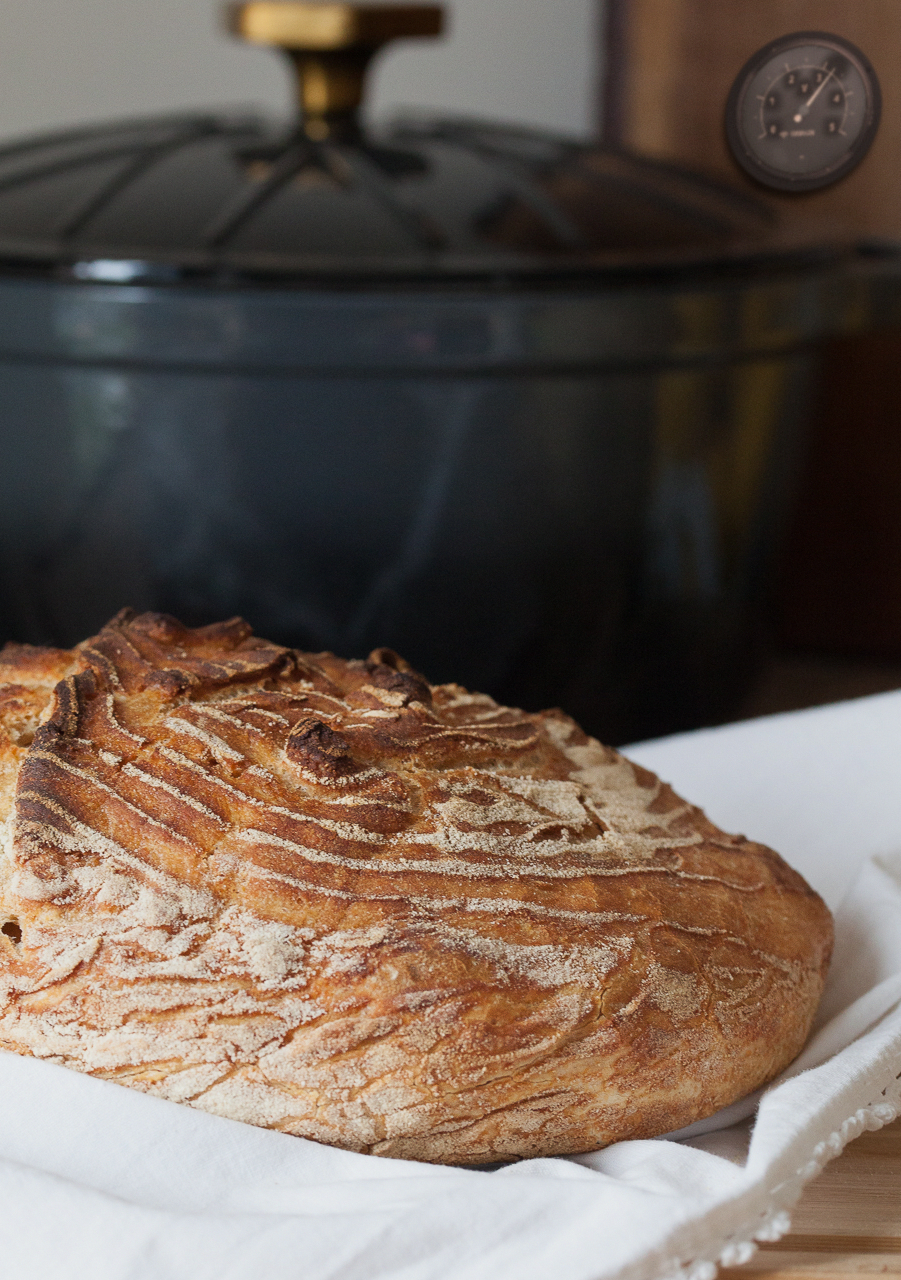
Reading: 3.25 V
